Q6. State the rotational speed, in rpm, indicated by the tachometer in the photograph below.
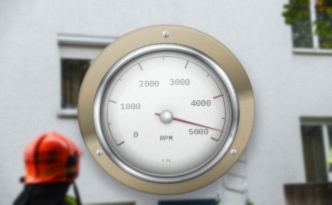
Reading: 4750 rpm
